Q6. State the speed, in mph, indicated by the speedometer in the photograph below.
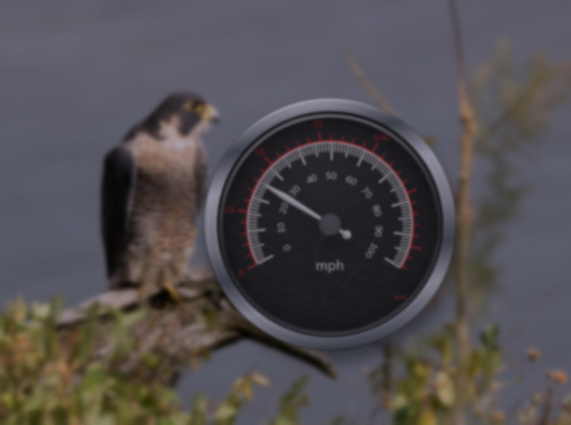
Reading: 25 mph
